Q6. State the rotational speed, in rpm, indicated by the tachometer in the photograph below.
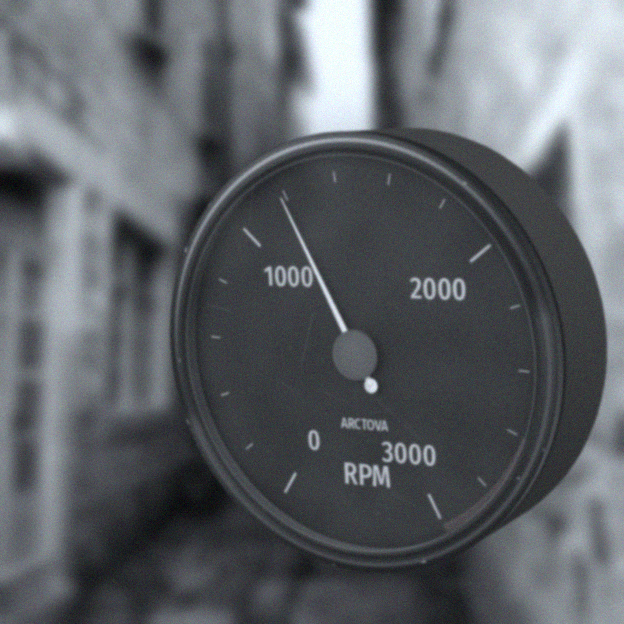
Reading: 1200 rpm
